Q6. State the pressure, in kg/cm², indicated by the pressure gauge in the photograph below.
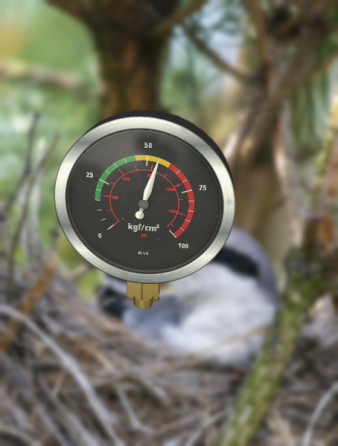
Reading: 55 kg/cm²
